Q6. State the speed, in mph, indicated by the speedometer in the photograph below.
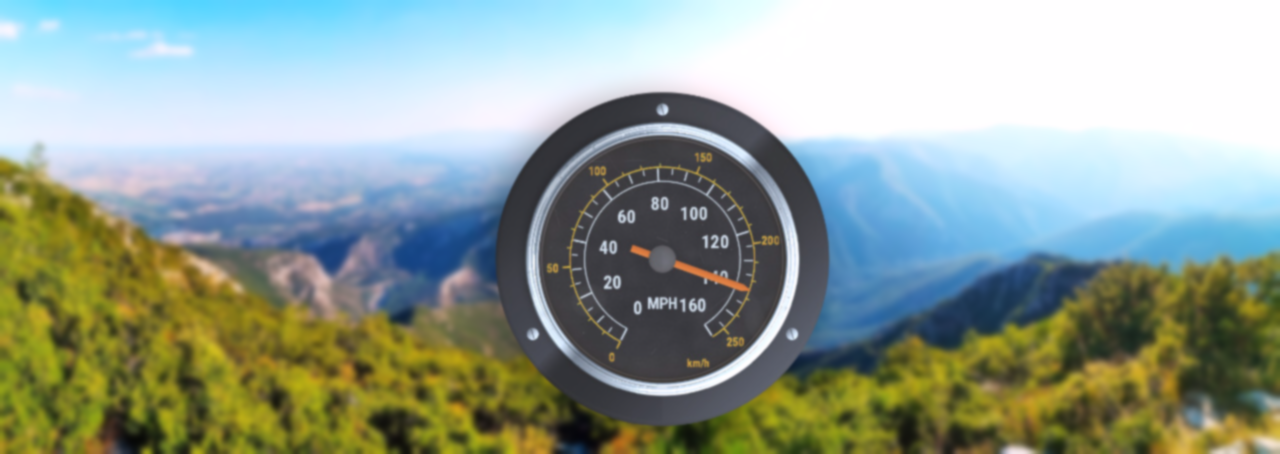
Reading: 140 mph
